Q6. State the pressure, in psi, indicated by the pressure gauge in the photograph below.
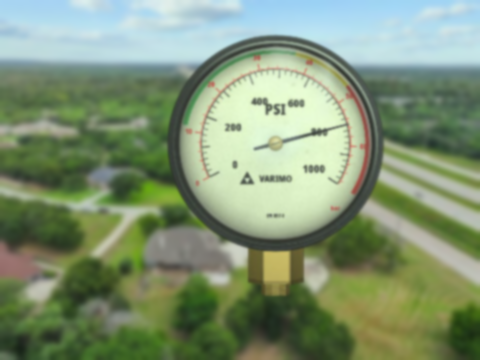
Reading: 800 psi
